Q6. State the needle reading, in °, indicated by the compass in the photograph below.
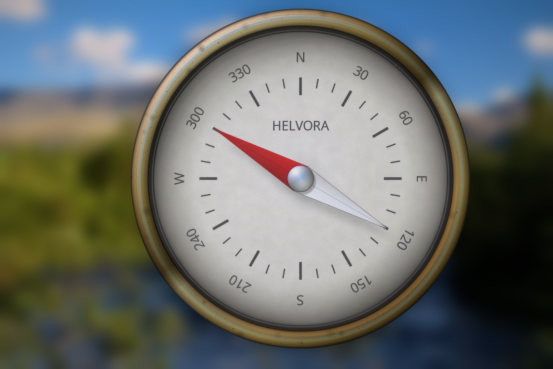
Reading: 300 °
